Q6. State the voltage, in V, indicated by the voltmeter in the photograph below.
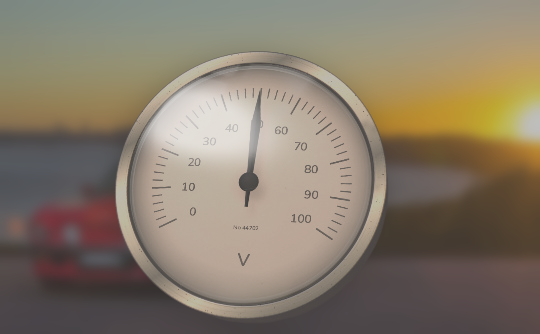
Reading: 50 V
